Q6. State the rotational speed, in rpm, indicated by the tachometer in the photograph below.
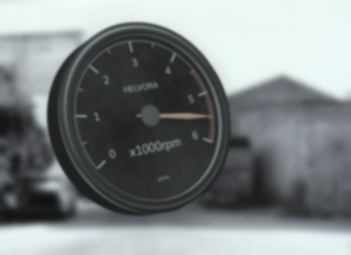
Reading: 5500 rpm
